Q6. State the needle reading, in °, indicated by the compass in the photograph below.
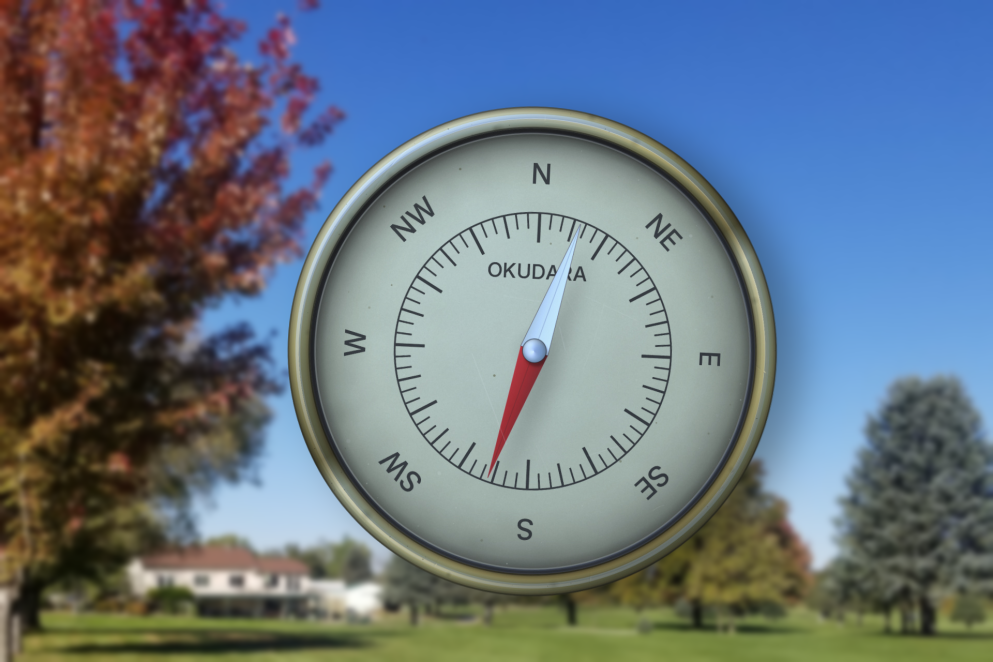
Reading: 197.5 °
